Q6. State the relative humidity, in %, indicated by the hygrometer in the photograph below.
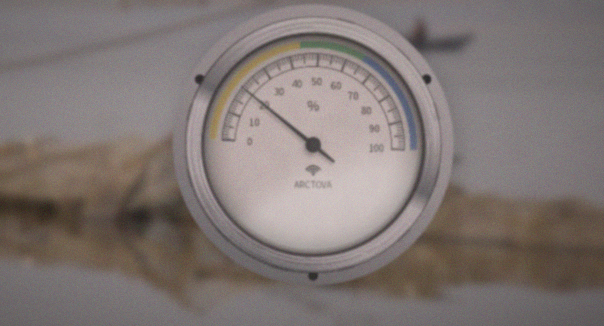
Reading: 20 %
